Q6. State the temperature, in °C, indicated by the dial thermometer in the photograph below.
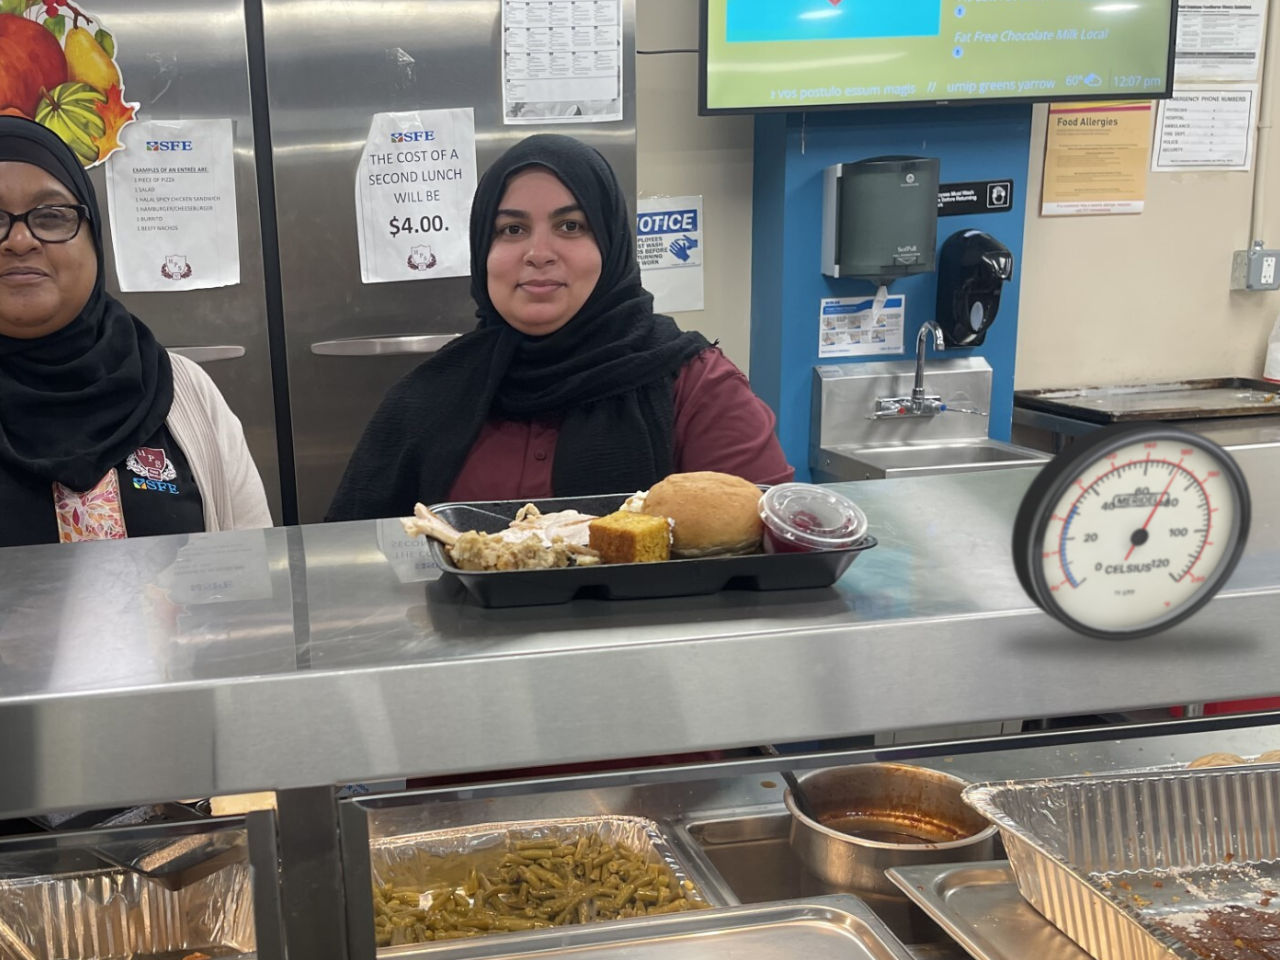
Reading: 70 °C
